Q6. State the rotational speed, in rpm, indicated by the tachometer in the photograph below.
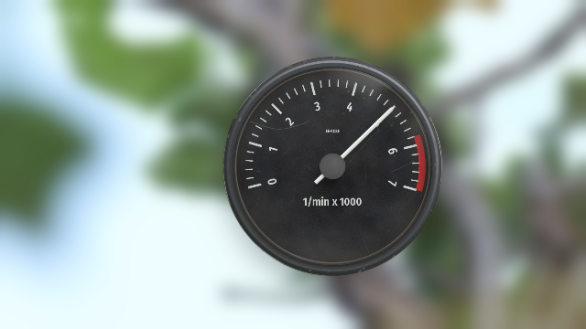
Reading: 5000 rpm
